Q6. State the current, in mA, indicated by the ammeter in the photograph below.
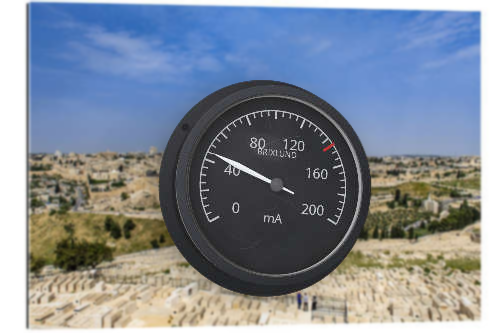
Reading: 45 mA
